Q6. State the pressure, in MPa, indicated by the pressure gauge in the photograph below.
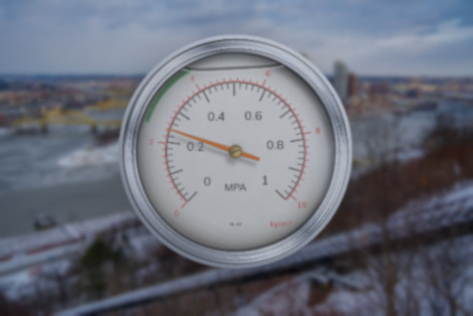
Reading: 0.24 MPa
